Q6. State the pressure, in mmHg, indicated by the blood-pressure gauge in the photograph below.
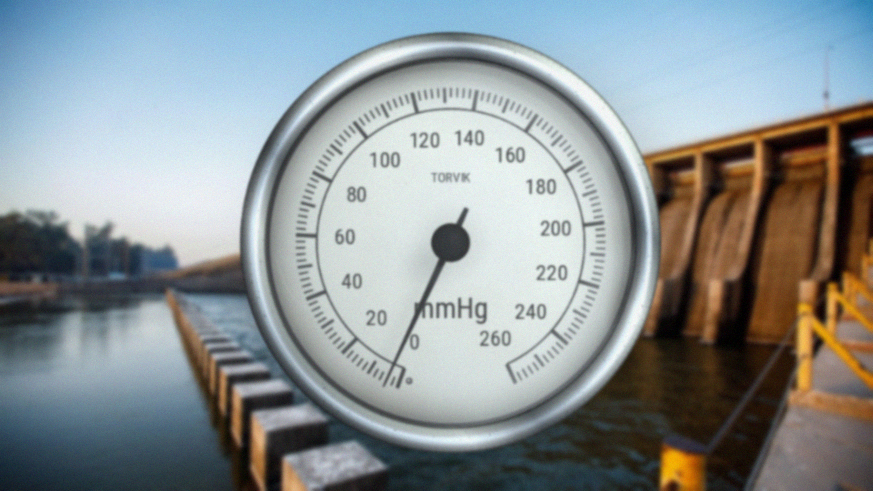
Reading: 4 mmHg
